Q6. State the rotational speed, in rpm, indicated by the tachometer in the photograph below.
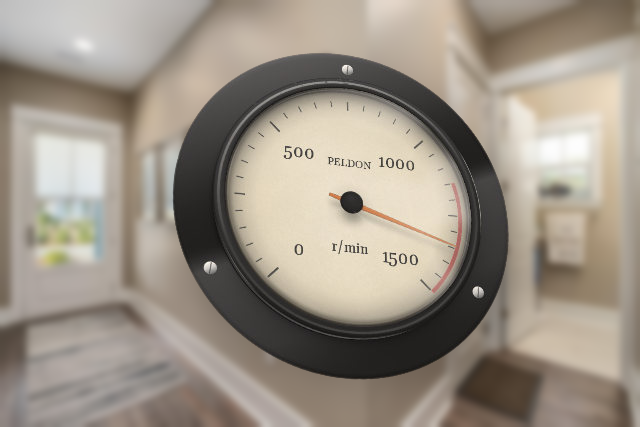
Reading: 1350 rpm
